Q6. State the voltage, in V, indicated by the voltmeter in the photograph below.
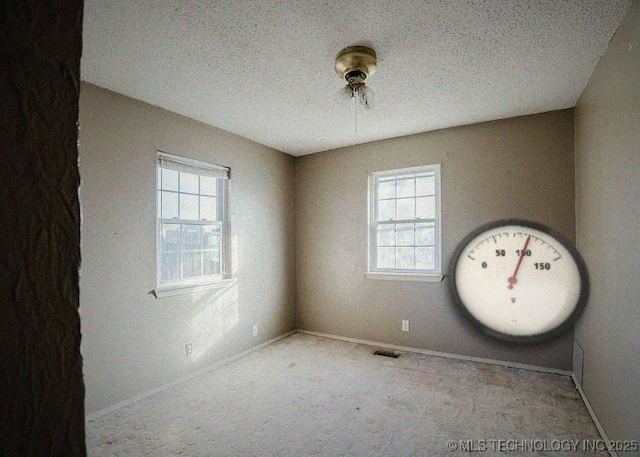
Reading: 100 V
